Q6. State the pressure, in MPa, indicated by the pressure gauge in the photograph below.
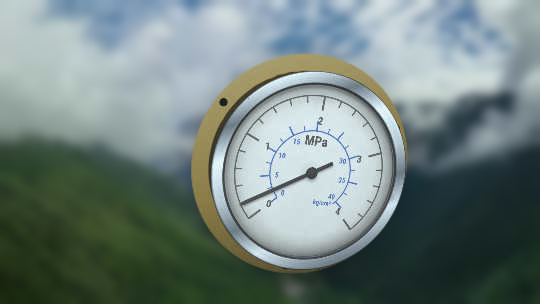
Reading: 0.2 MPa
